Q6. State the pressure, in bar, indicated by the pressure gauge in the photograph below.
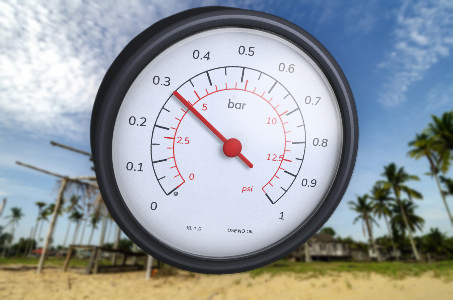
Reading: 0.3 bar
